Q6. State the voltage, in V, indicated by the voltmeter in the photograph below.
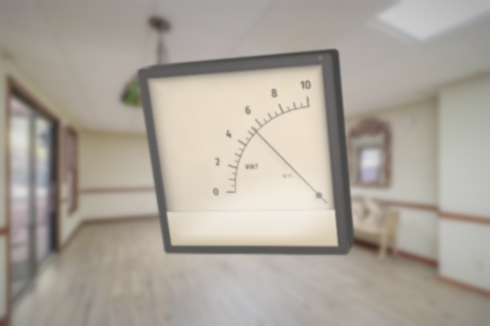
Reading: 5.5 V
